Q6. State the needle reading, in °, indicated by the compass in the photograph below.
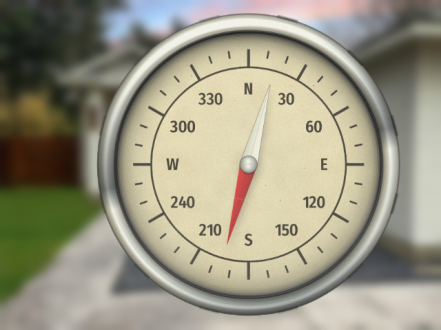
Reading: 195 °
